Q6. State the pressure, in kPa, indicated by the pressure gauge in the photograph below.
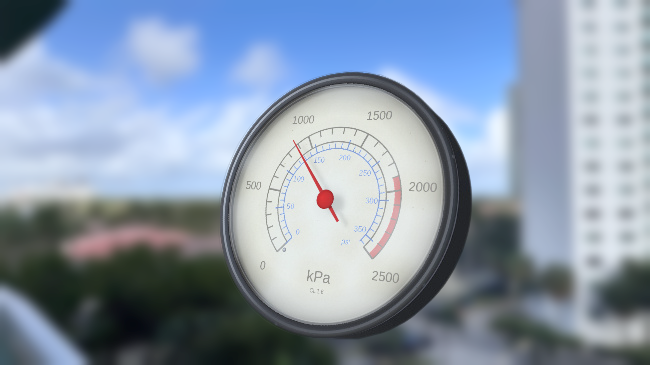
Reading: 900 kPa
